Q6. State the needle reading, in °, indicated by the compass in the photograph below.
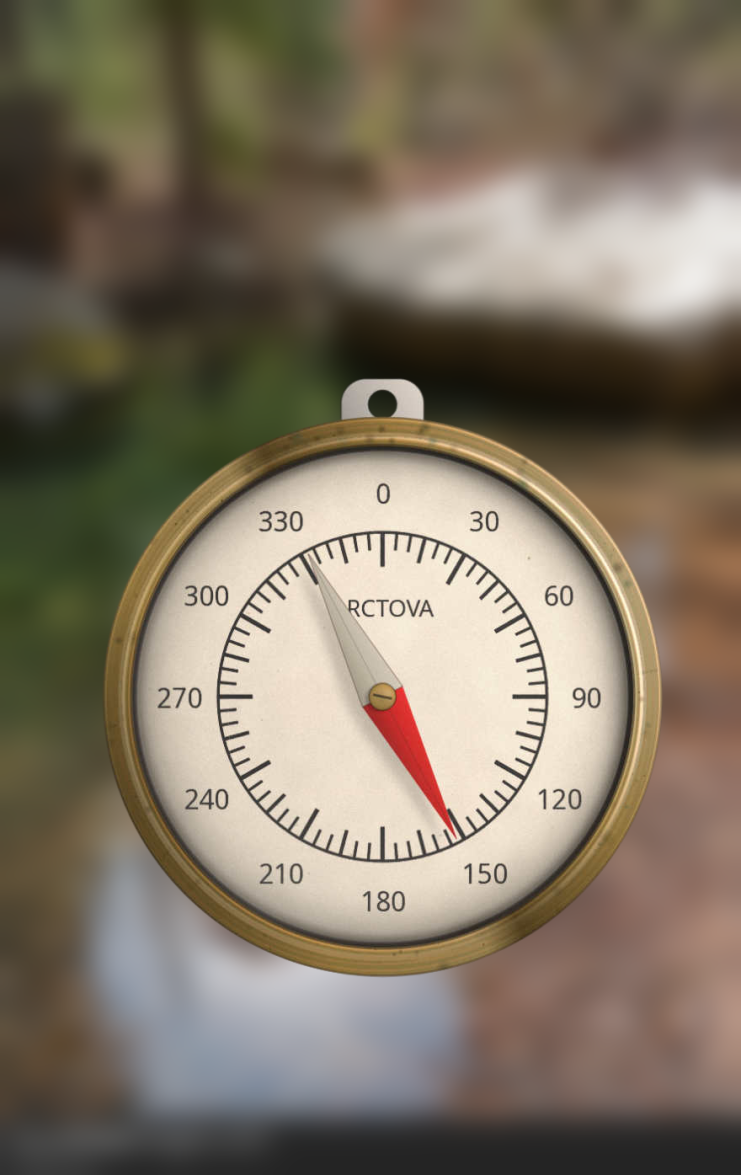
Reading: 152.5 °
